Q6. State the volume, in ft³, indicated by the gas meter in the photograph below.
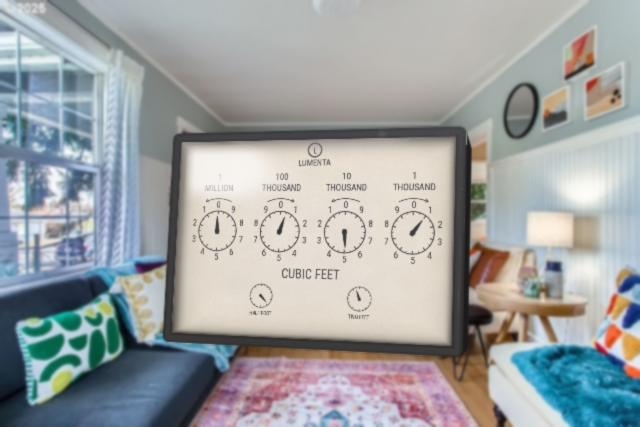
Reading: 5100 ft³
